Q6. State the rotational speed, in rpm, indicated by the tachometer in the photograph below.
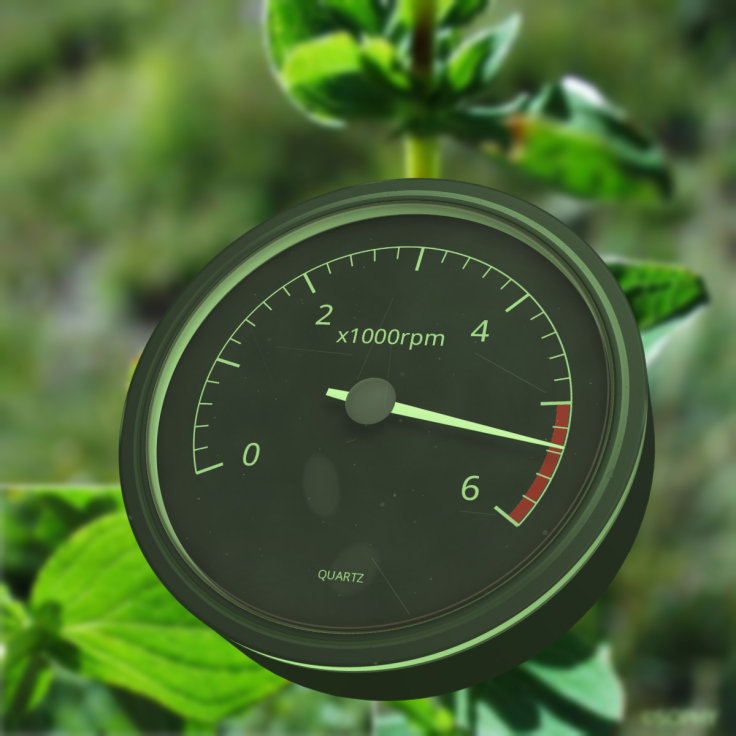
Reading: 5400 rpm
